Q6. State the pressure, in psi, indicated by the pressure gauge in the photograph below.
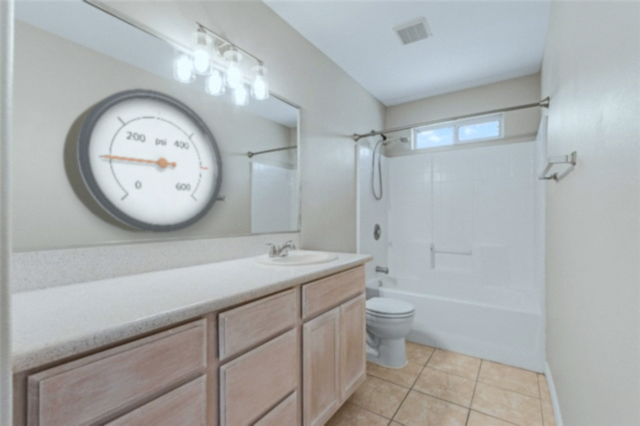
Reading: 100 psi
